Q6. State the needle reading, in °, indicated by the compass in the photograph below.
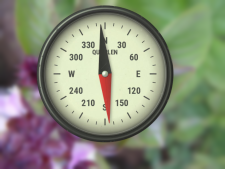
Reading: 175 °
